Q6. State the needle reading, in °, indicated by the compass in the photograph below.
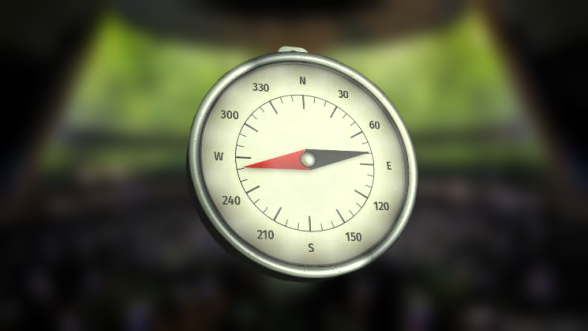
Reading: 260 °
